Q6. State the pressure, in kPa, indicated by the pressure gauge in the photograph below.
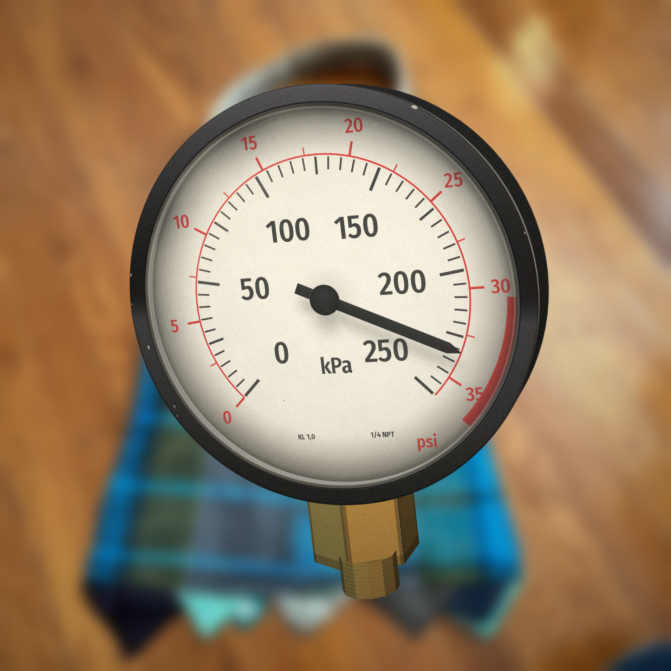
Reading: 230 kPa
